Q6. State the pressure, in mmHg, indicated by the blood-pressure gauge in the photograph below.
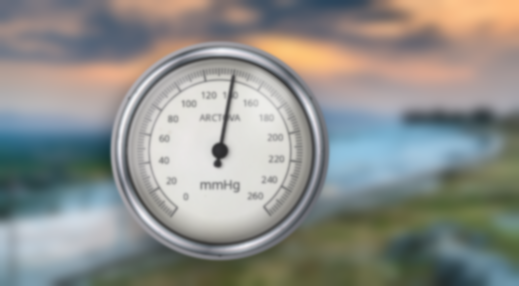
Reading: 140 mmHg
